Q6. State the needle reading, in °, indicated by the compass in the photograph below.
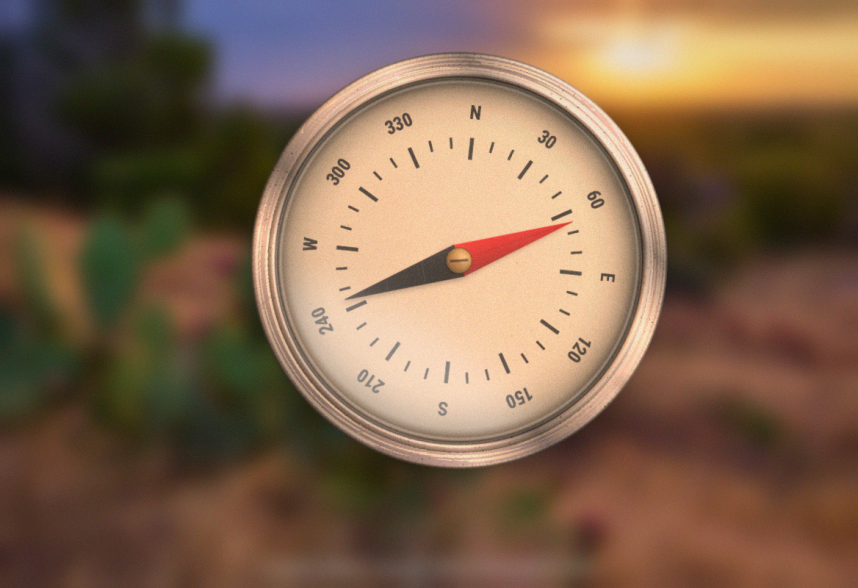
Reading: 65 °
